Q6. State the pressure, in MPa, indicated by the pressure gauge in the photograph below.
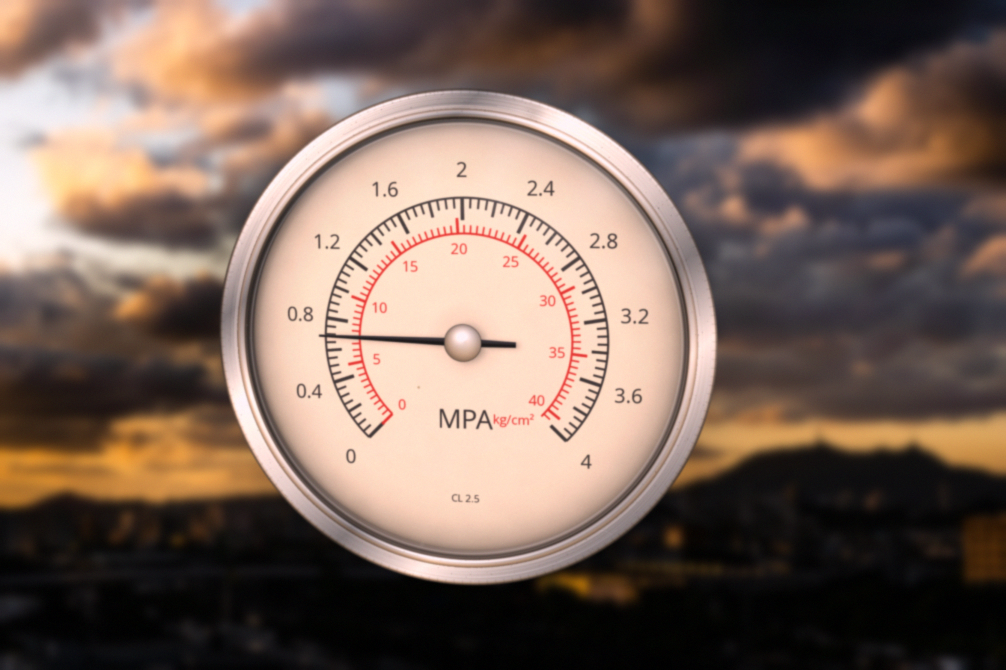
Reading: 0.7 MPa
